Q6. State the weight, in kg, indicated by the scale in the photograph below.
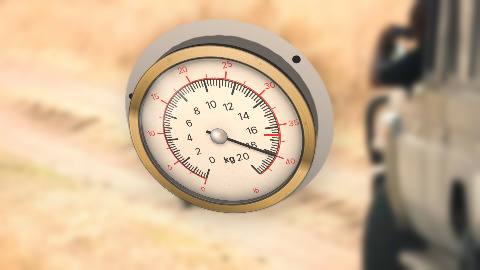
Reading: 18 kg
